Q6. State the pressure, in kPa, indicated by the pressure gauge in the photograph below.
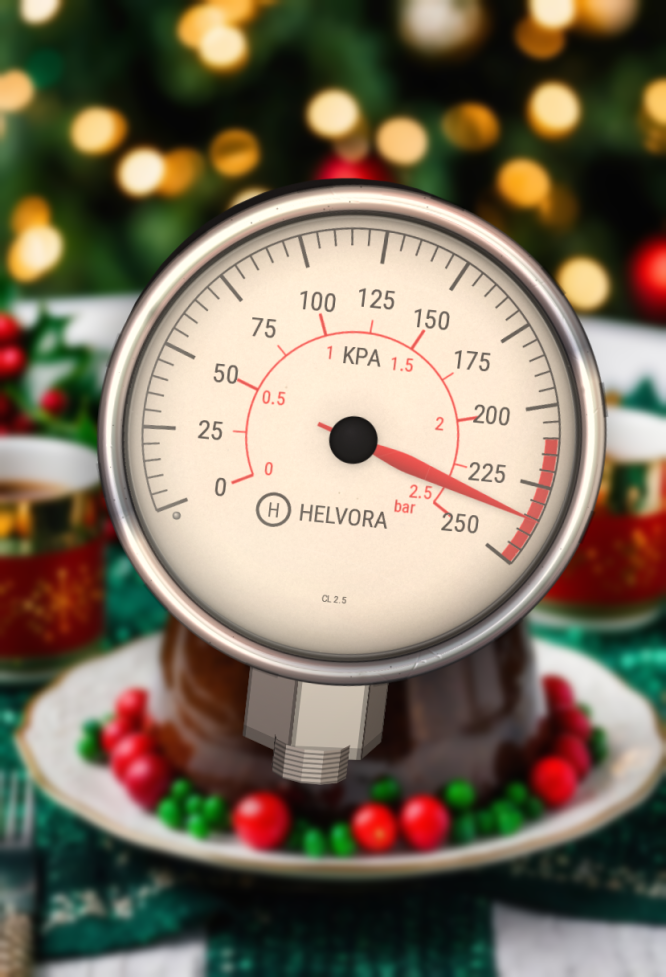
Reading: 235 kPa
